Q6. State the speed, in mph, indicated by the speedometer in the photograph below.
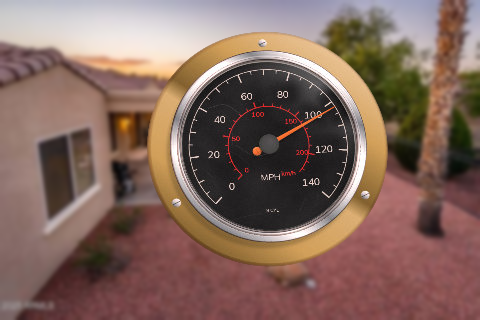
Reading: 102.5 mph
